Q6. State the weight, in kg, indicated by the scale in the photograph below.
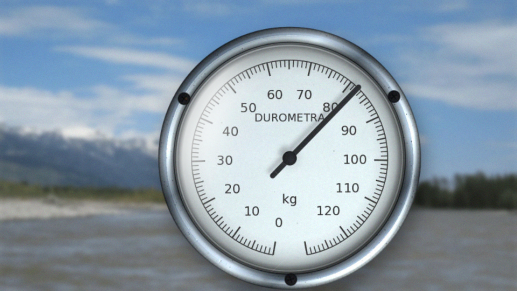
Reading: 82 kg
